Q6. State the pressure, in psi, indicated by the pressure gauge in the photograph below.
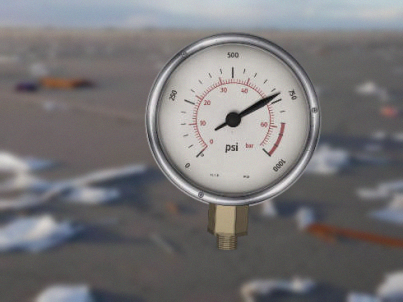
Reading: 725 psi
